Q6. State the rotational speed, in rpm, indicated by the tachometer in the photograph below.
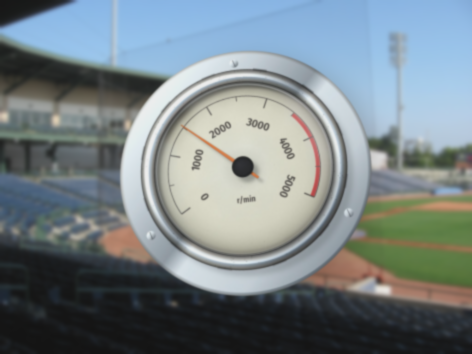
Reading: 1500 rpm
